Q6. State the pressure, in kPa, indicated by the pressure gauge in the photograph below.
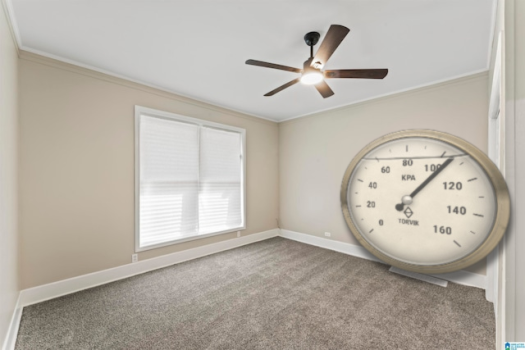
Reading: 105 kPa
